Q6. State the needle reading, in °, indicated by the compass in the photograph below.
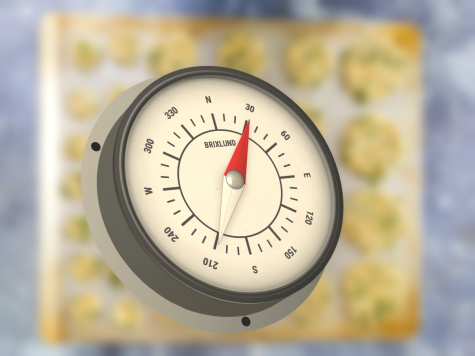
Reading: 30 °
